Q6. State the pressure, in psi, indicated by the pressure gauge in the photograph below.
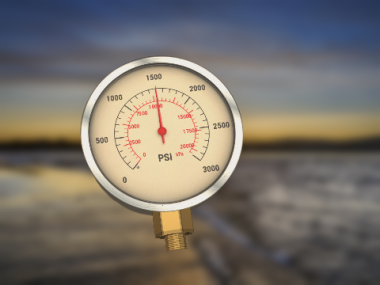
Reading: 1500 psi
